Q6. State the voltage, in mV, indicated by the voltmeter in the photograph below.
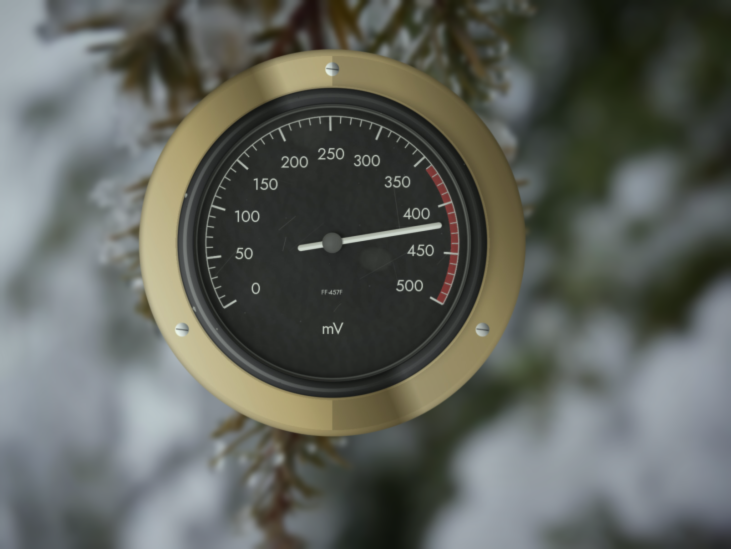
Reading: 420 mV
